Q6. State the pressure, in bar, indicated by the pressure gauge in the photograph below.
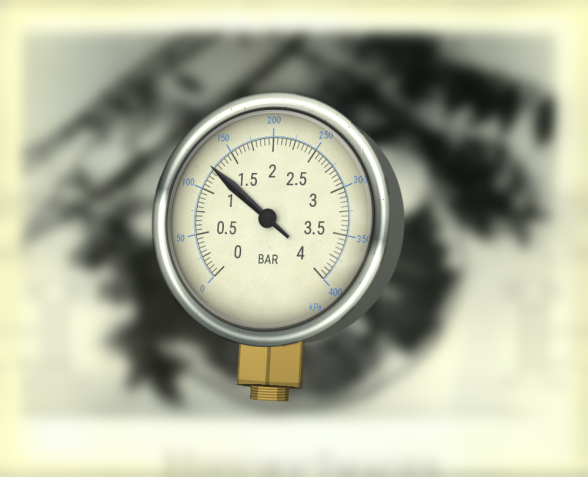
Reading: 1.25 bar
